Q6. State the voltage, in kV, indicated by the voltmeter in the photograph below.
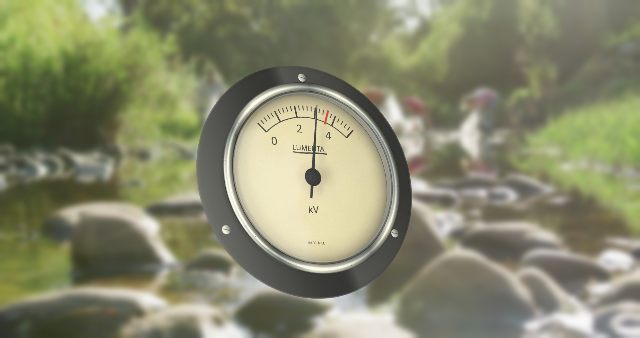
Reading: 3 kV
